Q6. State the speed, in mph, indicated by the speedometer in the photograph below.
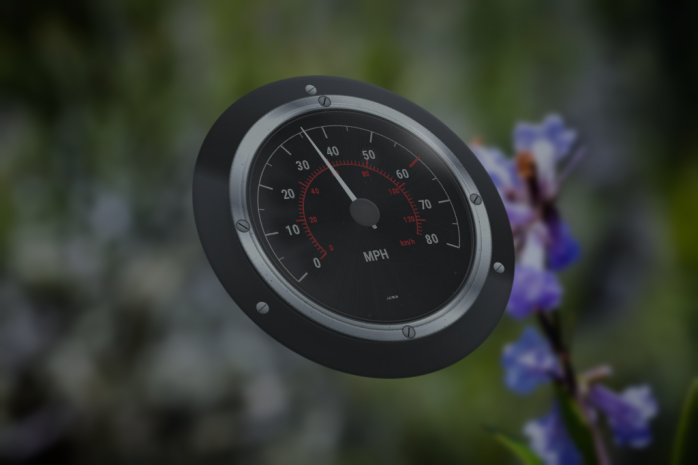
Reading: 35 mph
